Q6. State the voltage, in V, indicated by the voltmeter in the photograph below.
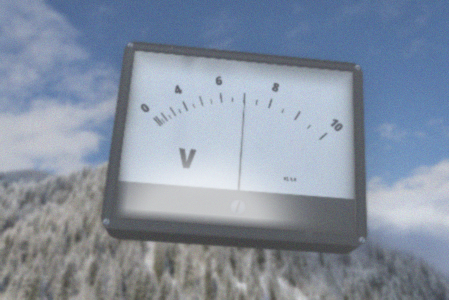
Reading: 7 V
